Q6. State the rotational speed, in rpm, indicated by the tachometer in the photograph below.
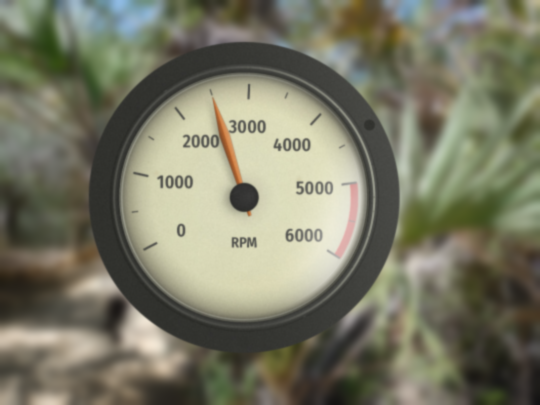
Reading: 2500 rpm
